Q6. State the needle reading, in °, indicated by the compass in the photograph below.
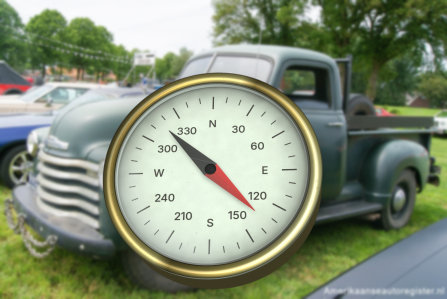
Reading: 135 °
